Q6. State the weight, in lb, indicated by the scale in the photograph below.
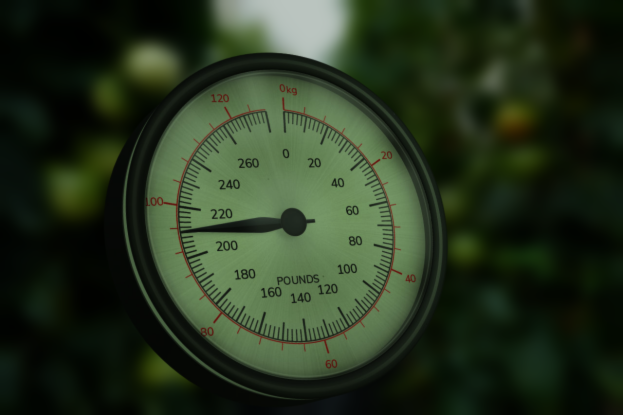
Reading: 210 lb
